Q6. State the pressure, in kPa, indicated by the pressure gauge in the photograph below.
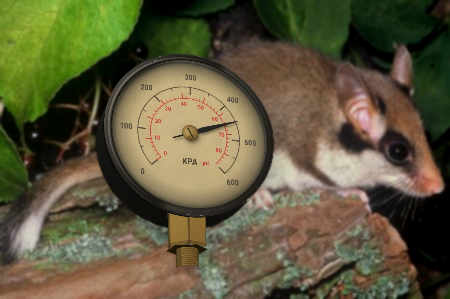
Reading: 450 kPa
